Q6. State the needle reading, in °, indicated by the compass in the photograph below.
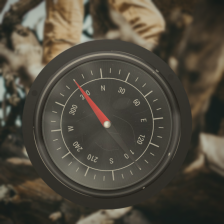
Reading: 330 °
